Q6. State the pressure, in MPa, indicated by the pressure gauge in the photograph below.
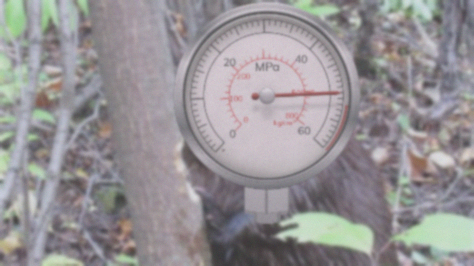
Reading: 50 MPa
